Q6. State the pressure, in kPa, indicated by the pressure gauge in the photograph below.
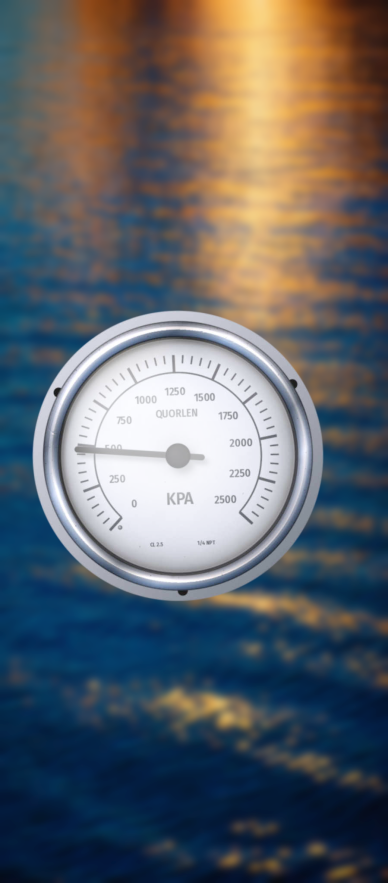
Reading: 475 kPa
